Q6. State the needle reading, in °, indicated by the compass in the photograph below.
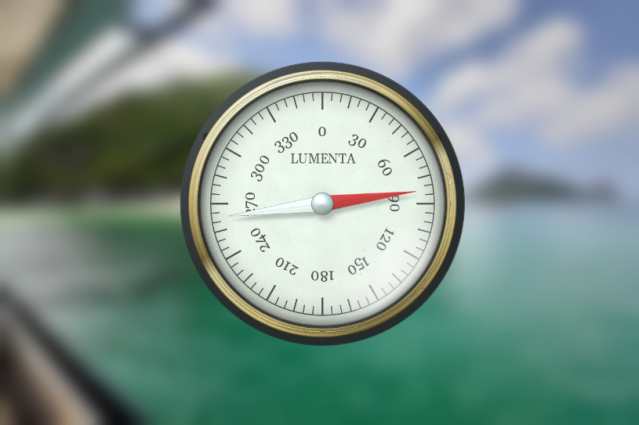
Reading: 82.5 °
